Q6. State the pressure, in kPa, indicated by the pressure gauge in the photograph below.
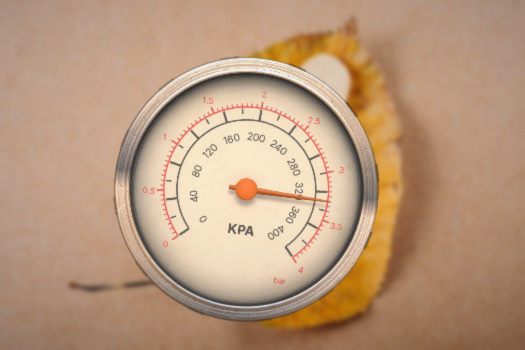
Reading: 330 kPa
